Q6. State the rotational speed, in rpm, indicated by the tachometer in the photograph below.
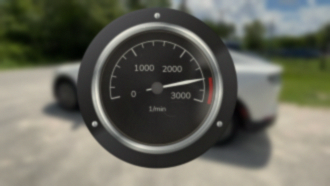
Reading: 2600 rpm
